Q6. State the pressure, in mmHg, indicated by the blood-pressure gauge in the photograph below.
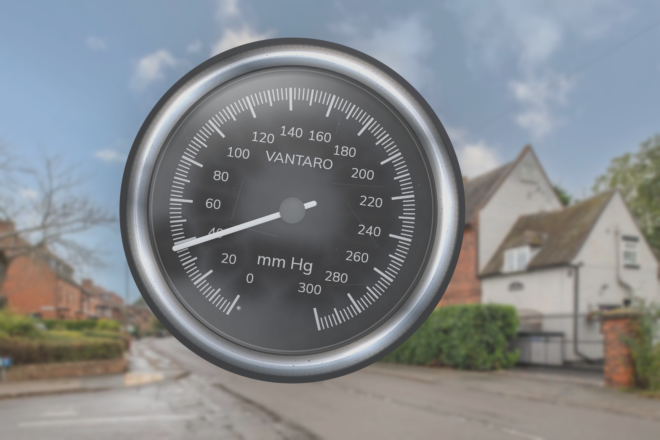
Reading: 38 mmHg
